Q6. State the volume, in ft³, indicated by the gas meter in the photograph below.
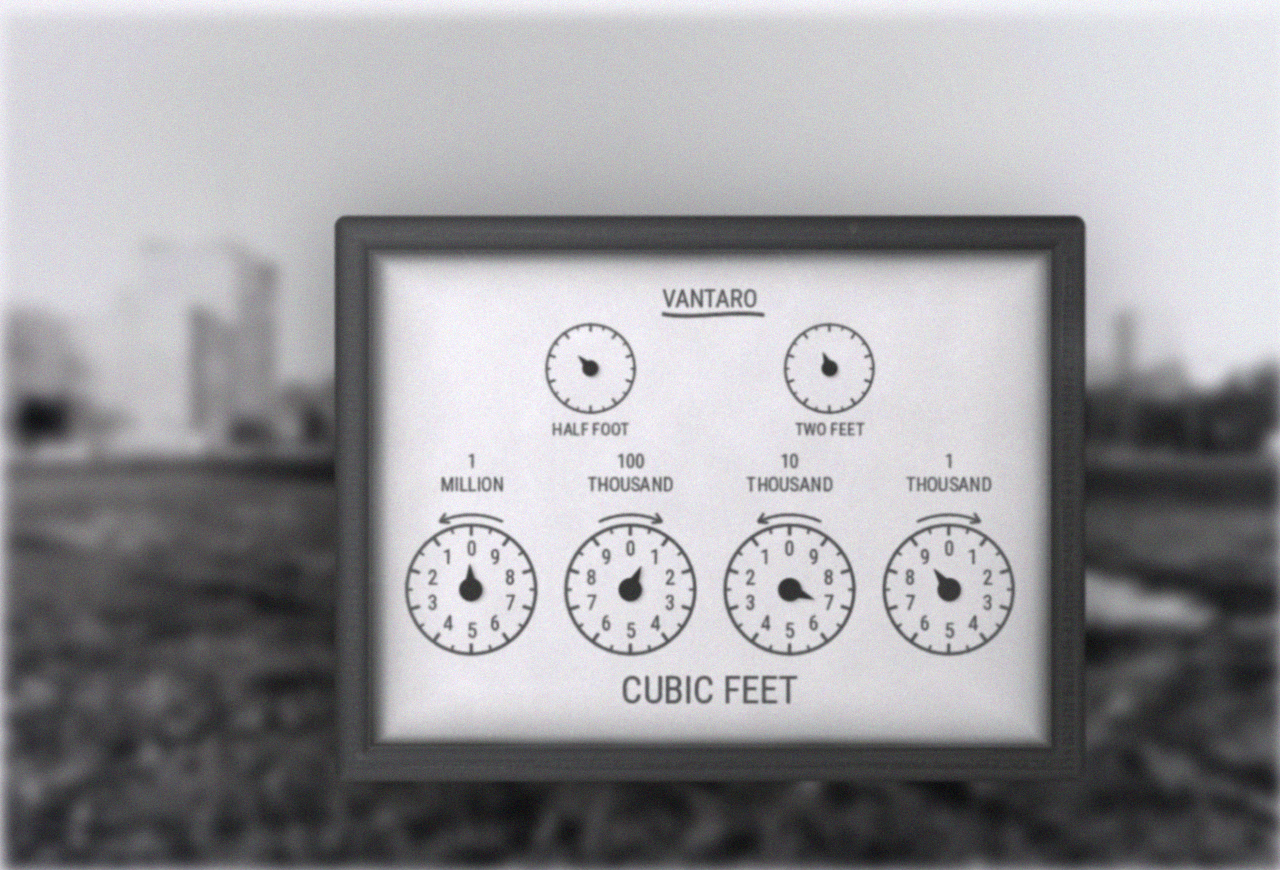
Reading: 6900 ft³
